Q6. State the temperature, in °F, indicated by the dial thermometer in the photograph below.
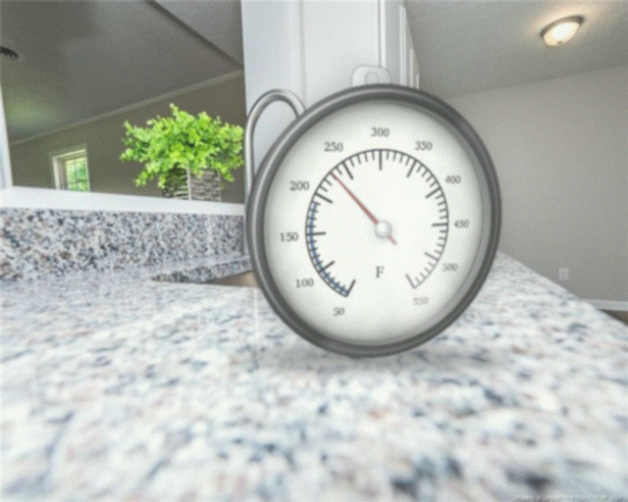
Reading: 230 °F
